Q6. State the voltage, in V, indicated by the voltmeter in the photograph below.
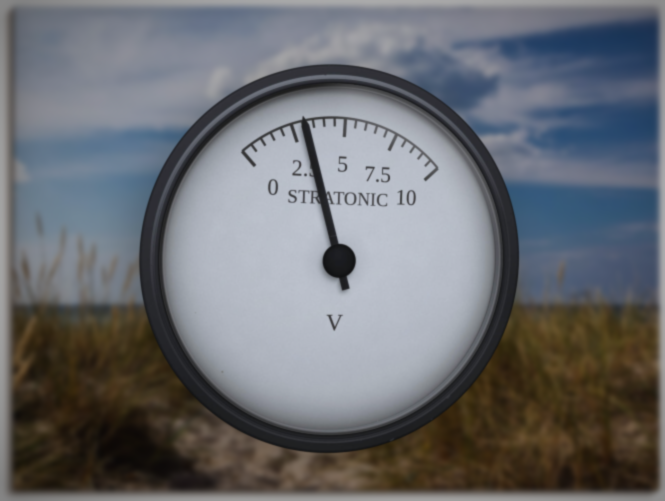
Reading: 3 V
